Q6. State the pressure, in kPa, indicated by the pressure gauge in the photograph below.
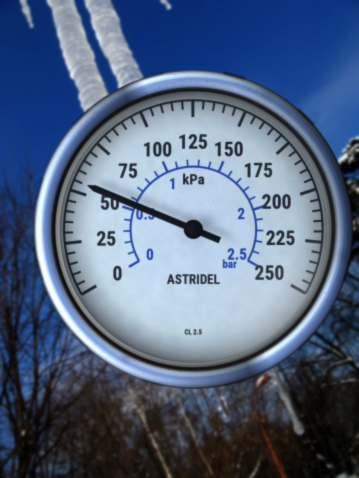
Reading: 55 kPa
